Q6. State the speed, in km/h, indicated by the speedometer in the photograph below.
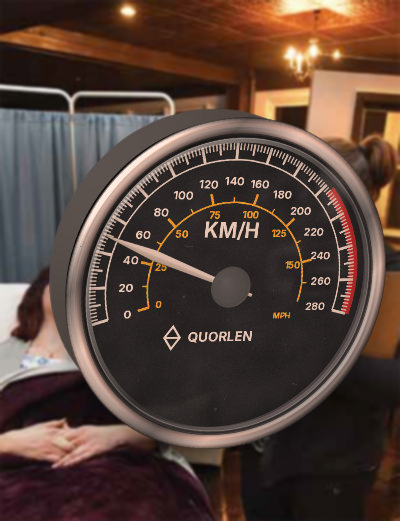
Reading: 50 km/h
